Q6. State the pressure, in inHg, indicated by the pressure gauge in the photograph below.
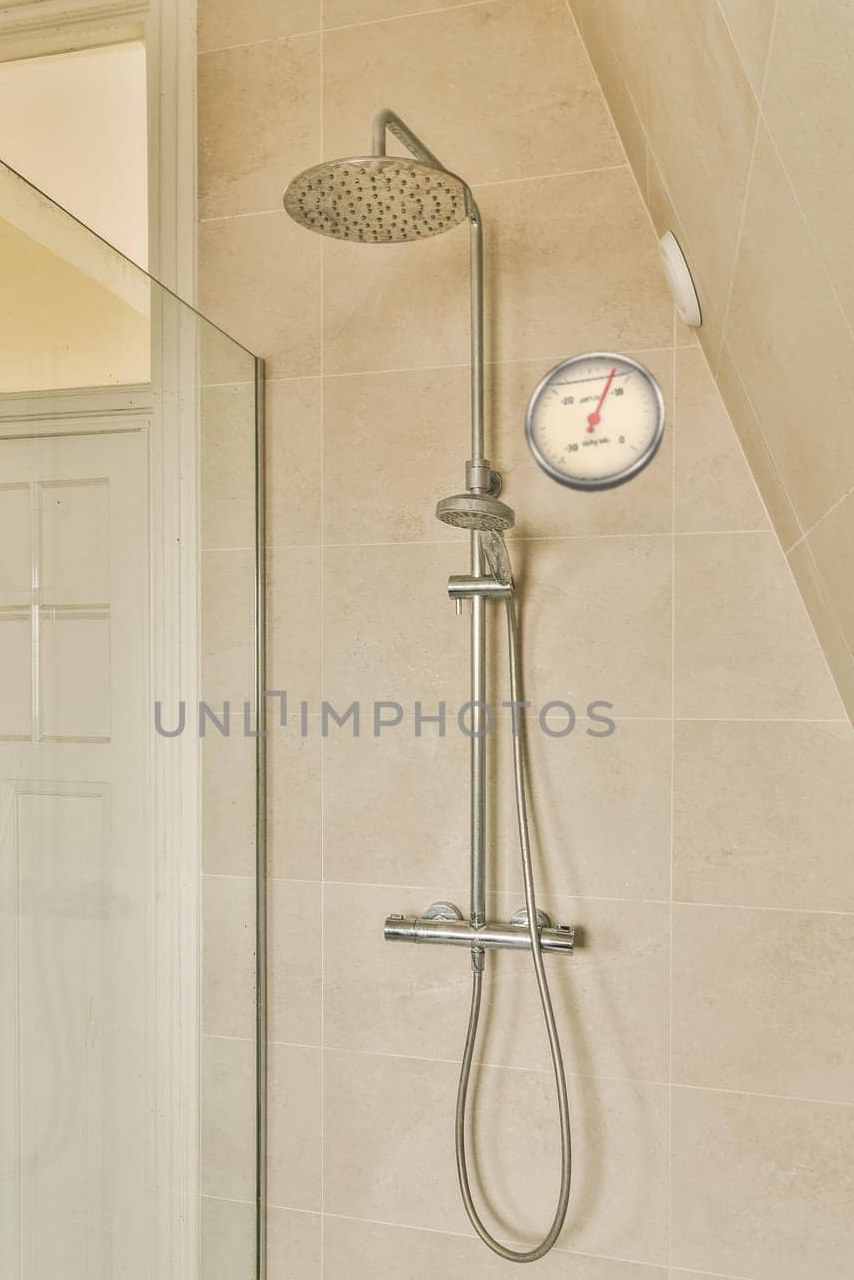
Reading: -12 inHg
